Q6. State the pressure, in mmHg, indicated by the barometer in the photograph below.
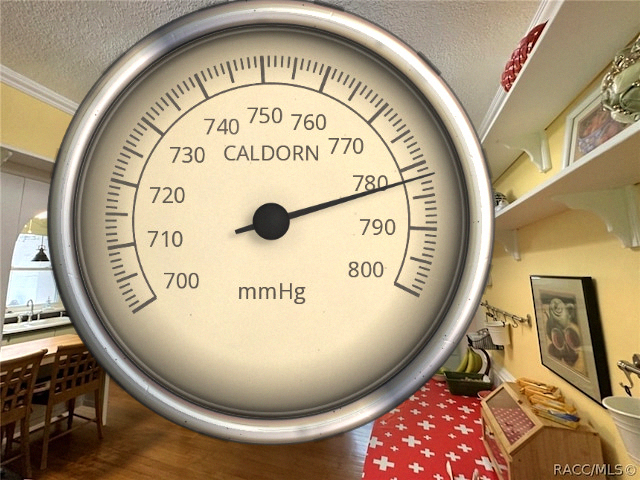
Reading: 782 mmHg
